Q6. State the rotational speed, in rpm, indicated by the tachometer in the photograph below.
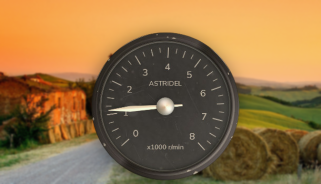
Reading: 1125 rpm
